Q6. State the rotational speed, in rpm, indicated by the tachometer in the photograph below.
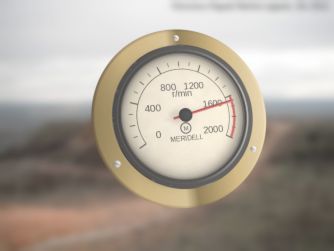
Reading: 1650 rpm
